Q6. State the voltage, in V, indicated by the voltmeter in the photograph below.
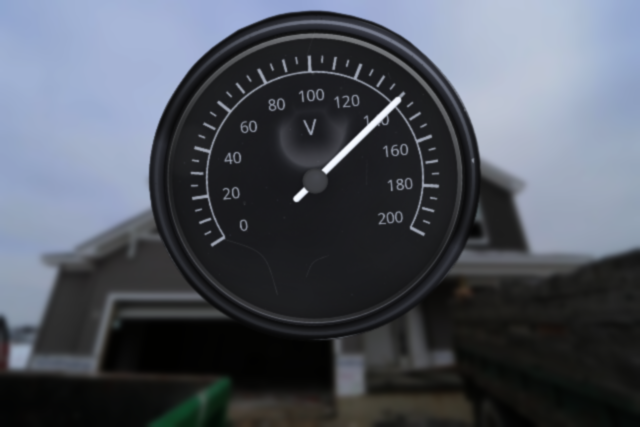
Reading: 140 V
